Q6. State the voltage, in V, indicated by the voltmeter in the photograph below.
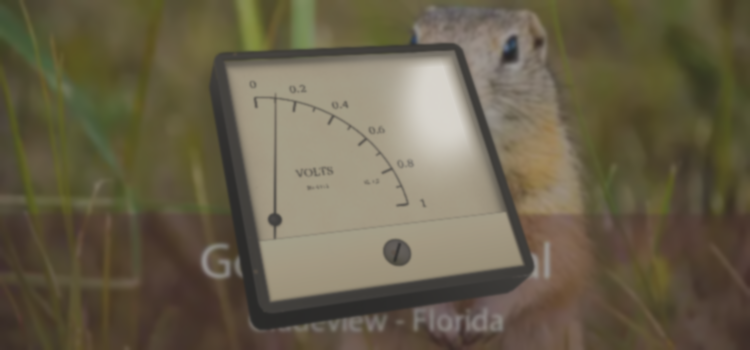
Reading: 0.1 V
